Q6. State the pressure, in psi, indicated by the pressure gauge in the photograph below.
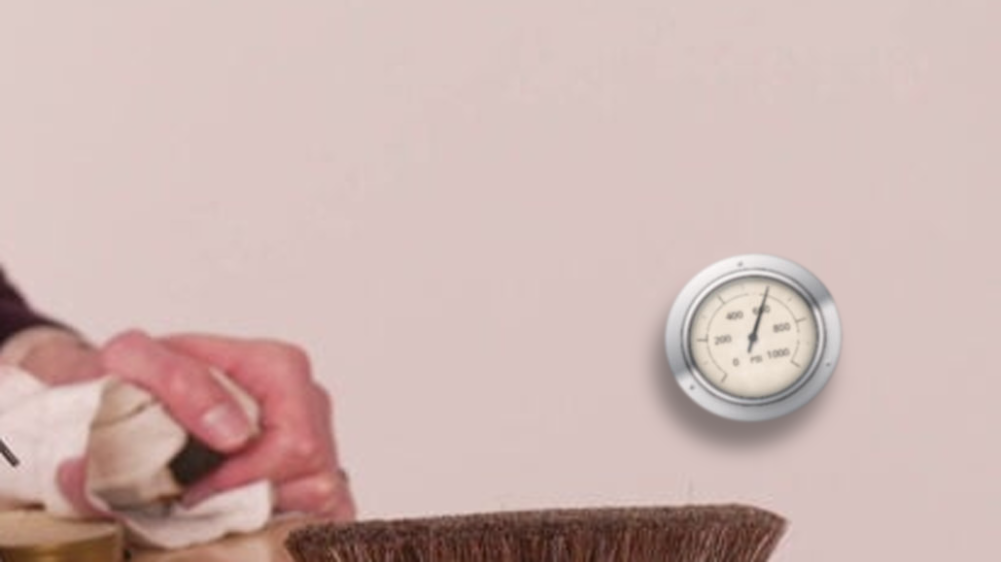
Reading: 600 psi
